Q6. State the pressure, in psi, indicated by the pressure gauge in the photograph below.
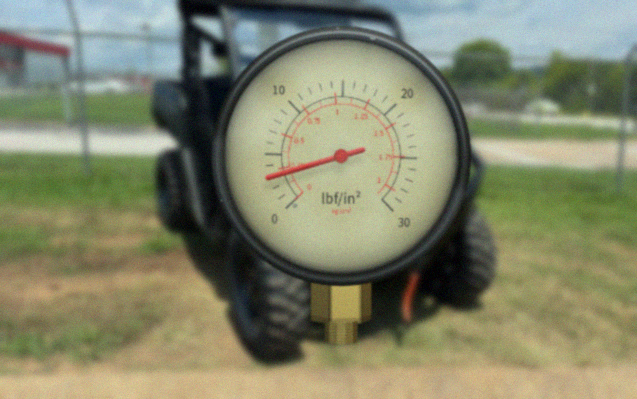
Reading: 3 psi
